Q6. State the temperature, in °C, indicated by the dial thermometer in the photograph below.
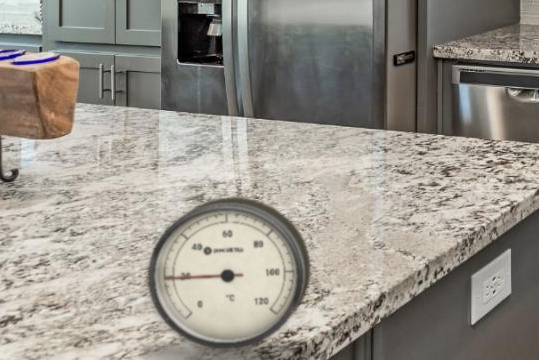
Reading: 20 °C
